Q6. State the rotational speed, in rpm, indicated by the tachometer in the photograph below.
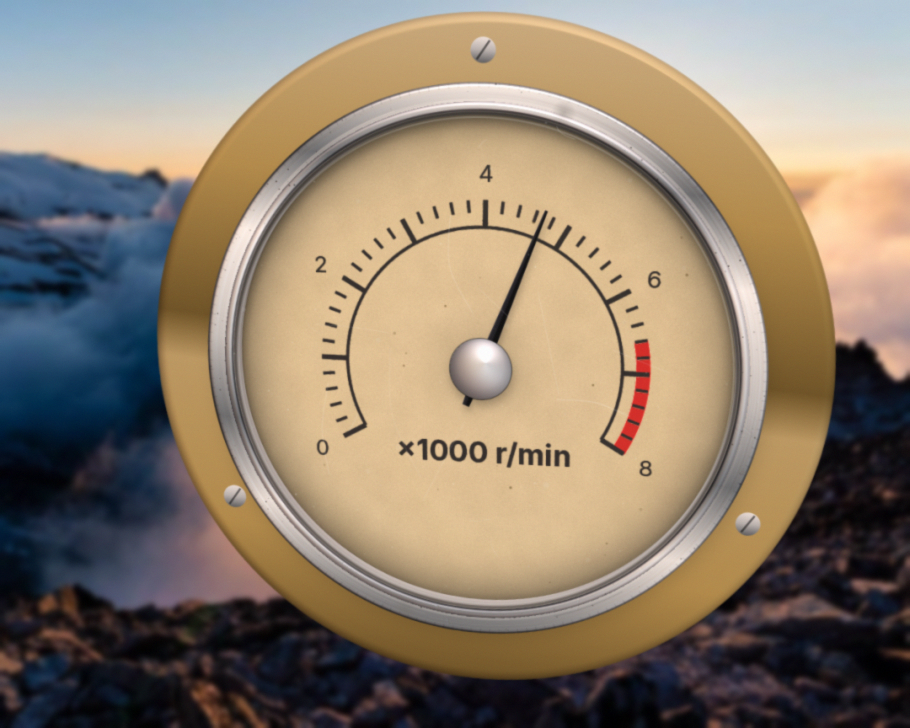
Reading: 4700 rpm
